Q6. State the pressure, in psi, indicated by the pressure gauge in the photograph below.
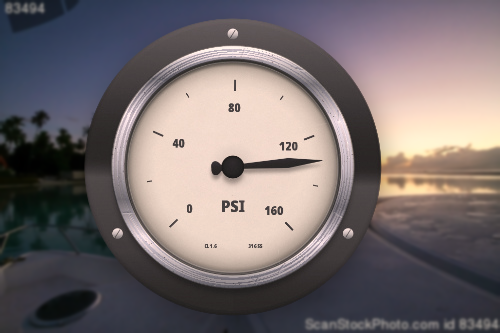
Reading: 130 psi
